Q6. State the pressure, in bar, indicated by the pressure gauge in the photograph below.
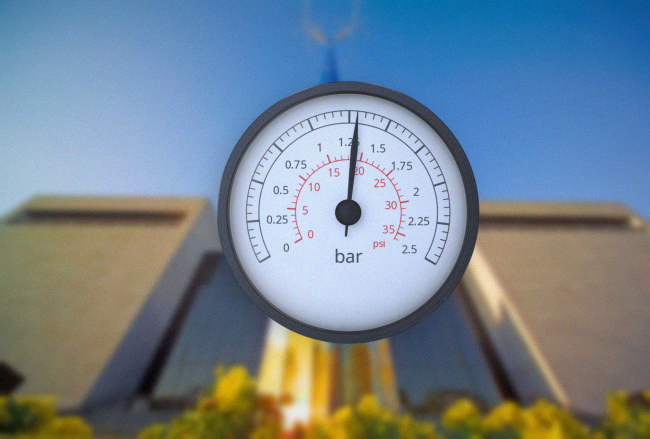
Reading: 1.3 bar
